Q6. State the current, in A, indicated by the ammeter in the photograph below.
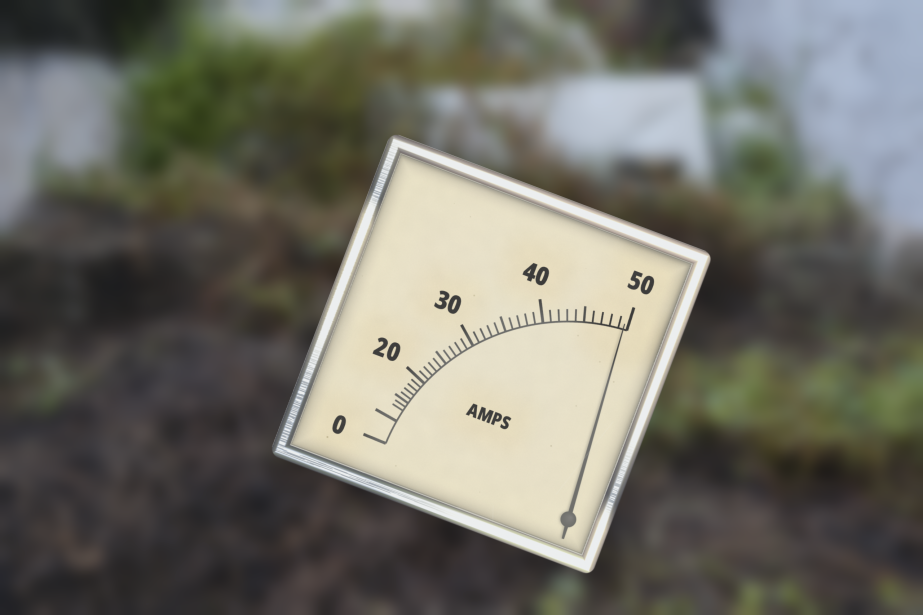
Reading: 49.5 A
